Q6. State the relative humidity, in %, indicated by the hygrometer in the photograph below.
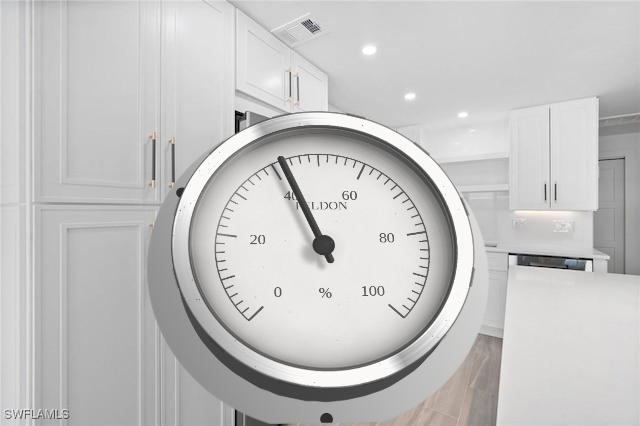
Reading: 42 %
